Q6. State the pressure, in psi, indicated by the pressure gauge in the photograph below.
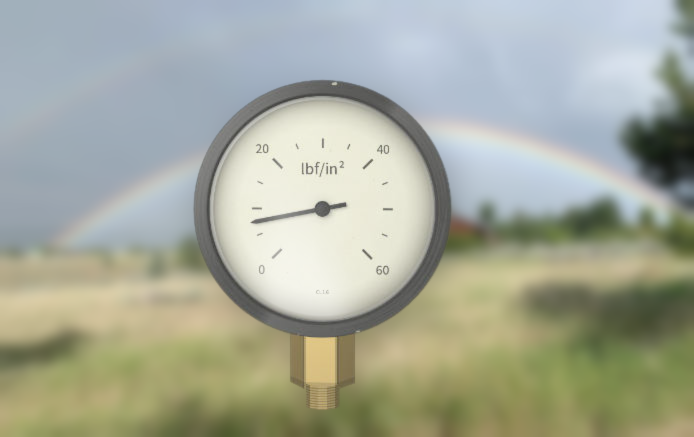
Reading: 7.5 psi
